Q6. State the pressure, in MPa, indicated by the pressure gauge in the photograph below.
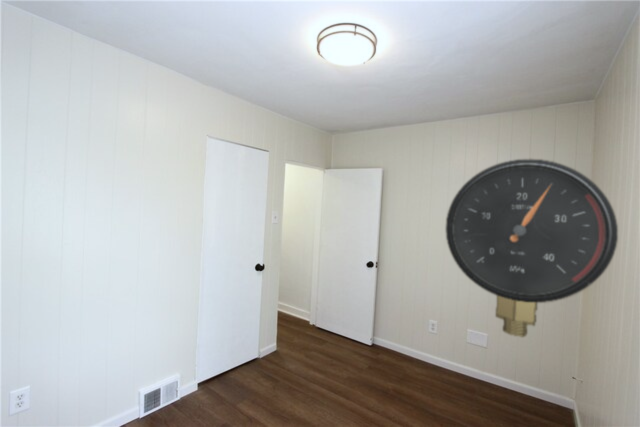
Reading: 24 MPa
